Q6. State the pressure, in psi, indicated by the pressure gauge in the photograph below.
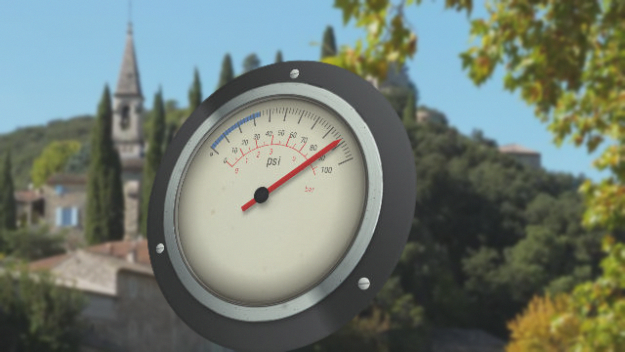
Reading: 90 psi
